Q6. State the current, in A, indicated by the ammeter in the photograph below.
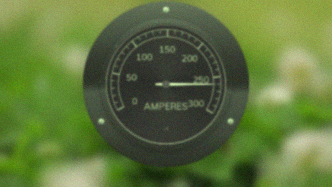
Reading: 260 A
